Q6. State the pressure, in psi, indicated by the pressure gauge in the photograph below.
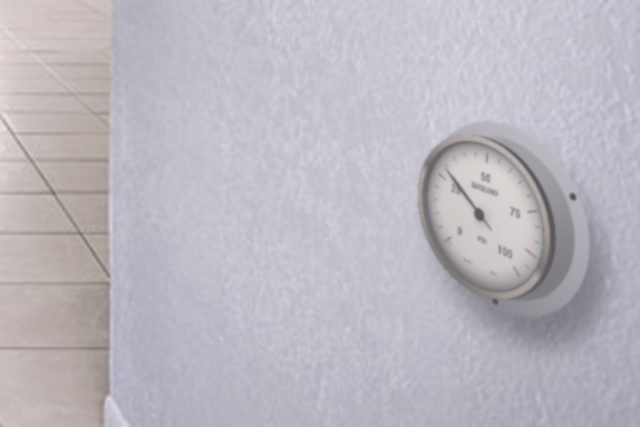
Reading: 30 psi
